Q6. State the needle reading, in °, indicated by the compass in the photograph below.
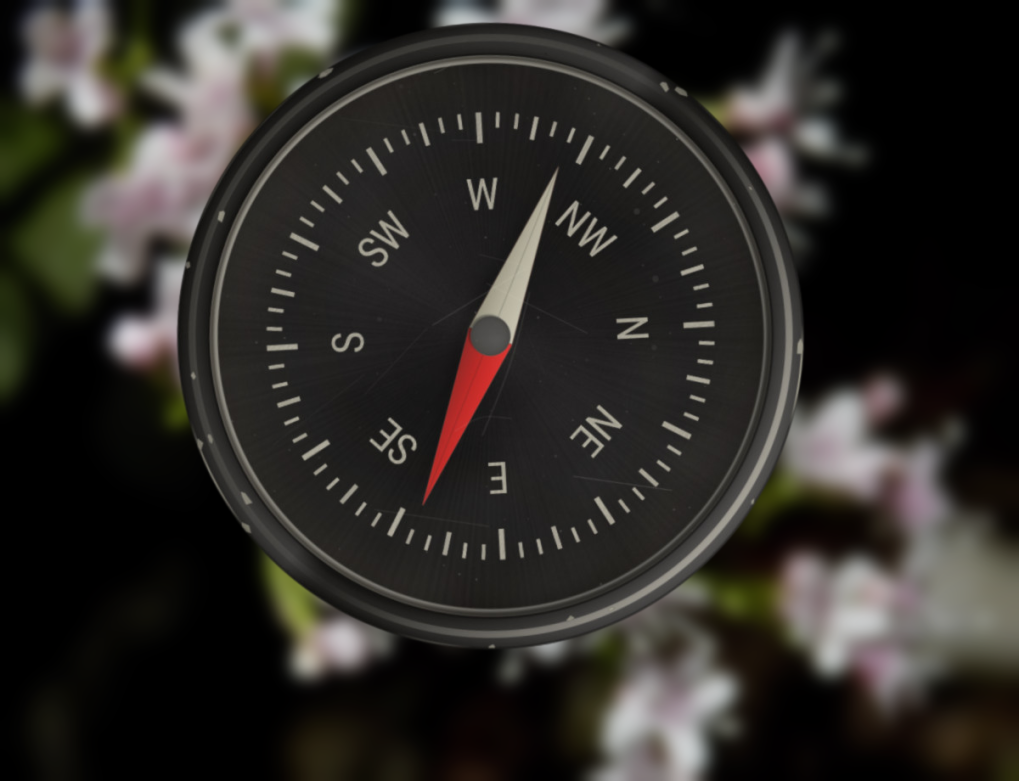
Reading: 115 °
